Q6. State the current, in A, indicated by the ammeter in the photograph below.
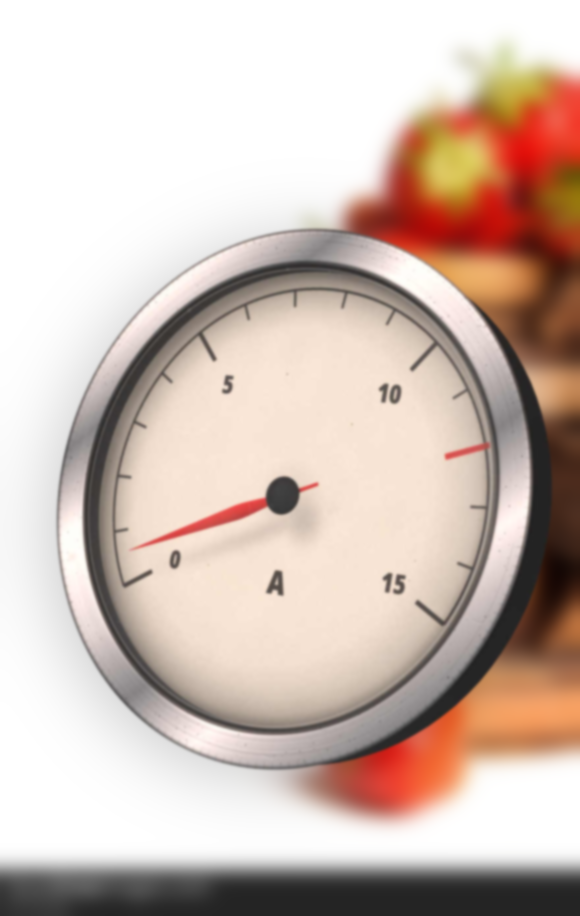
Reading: 0.5 A
